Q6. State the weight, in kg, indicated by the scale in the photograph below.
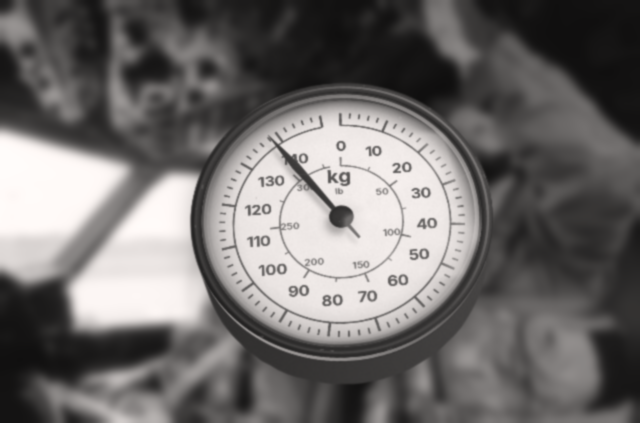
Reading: 138 kg
